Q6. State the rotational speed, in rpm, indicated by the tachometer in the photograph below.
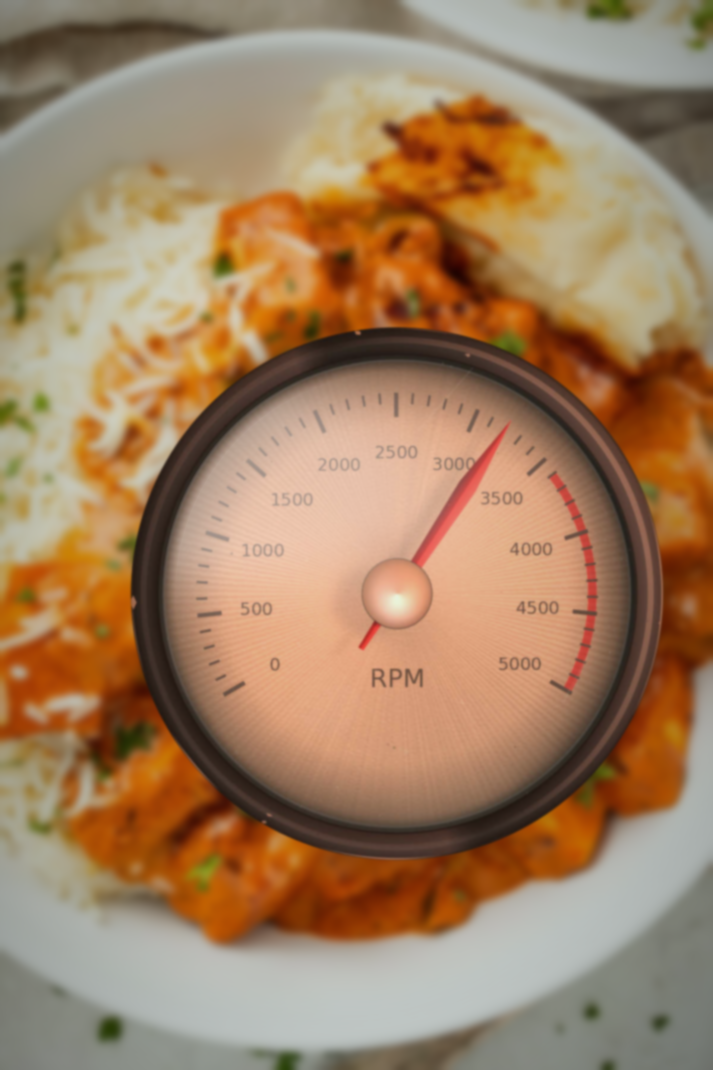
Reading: 3200 rpm
